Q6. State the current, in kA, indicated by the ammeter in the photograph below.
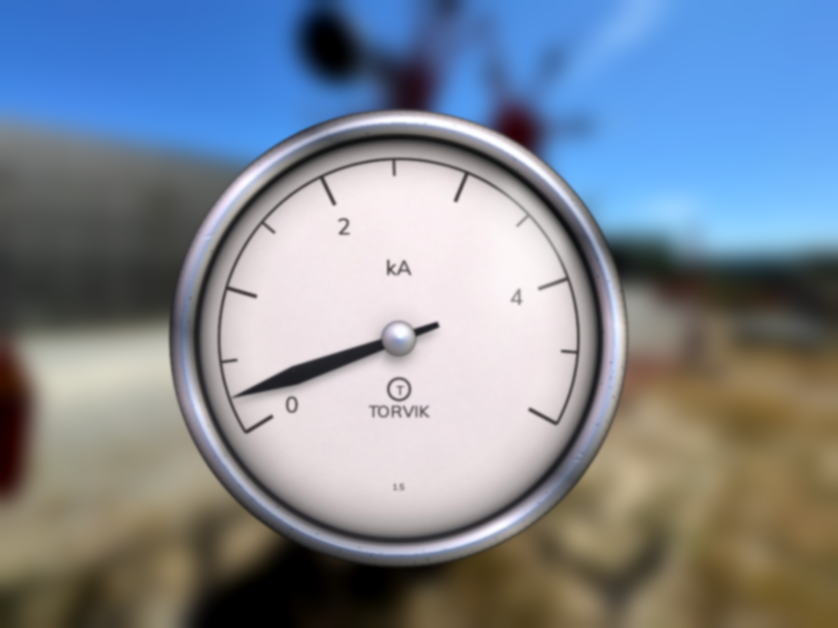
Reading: 0.25 kA
